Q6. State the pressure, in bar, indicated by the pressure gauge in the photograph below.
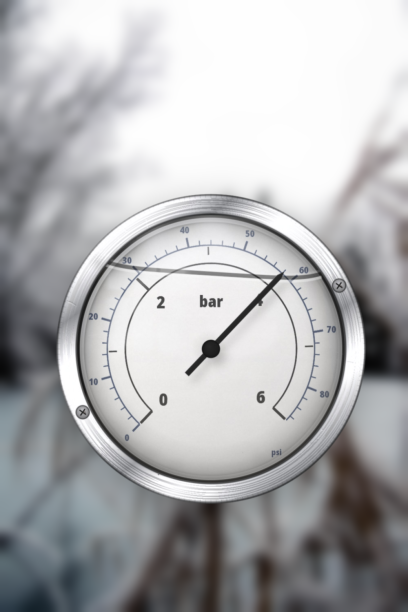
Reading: 4 bar
